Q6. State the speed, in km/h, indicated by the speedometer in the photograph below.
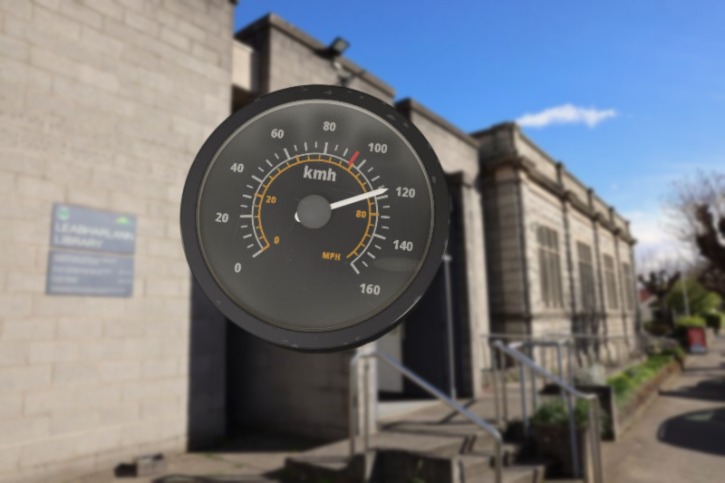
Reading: 117.5 km/h
